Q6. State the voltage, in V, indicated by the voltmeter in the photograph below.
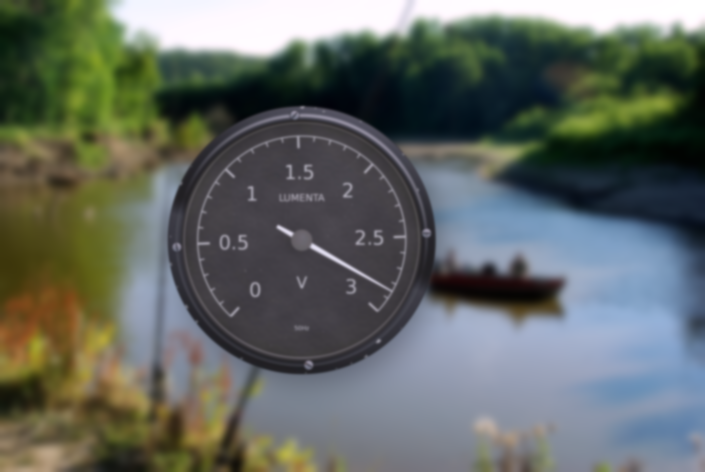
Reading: 2.85 V
